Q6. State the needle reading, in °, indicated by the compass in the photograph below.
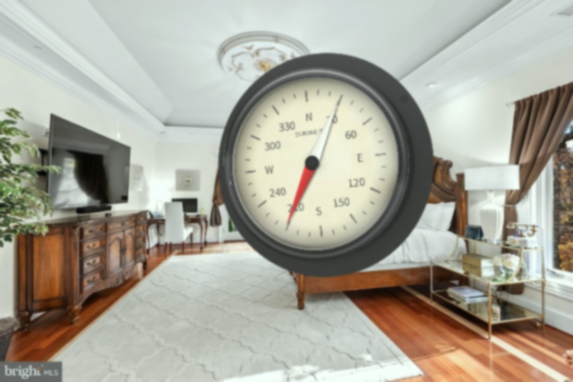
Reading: 210 °
